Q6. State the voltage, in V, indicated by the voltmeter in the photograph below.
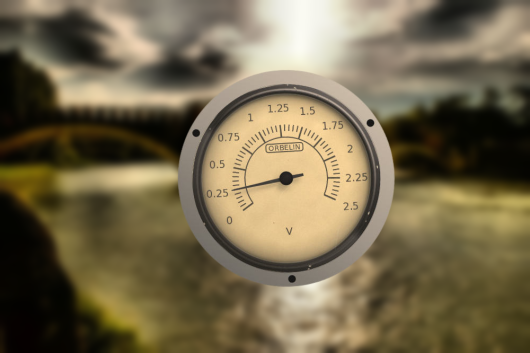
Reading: 0.25 V
